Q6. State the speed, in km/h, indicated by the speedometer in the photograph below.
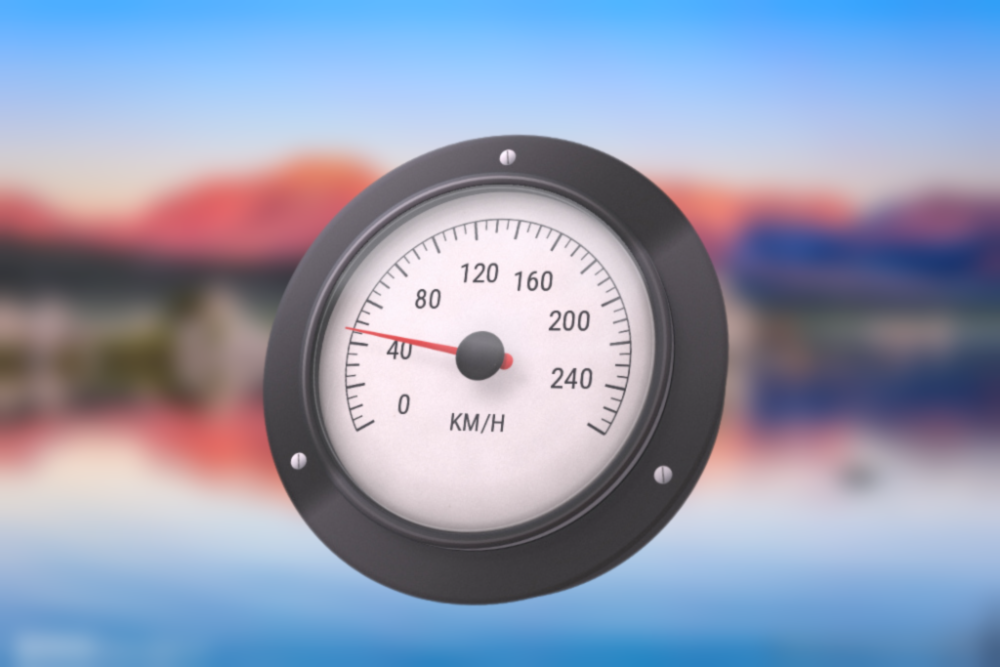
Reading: 45 km/h
